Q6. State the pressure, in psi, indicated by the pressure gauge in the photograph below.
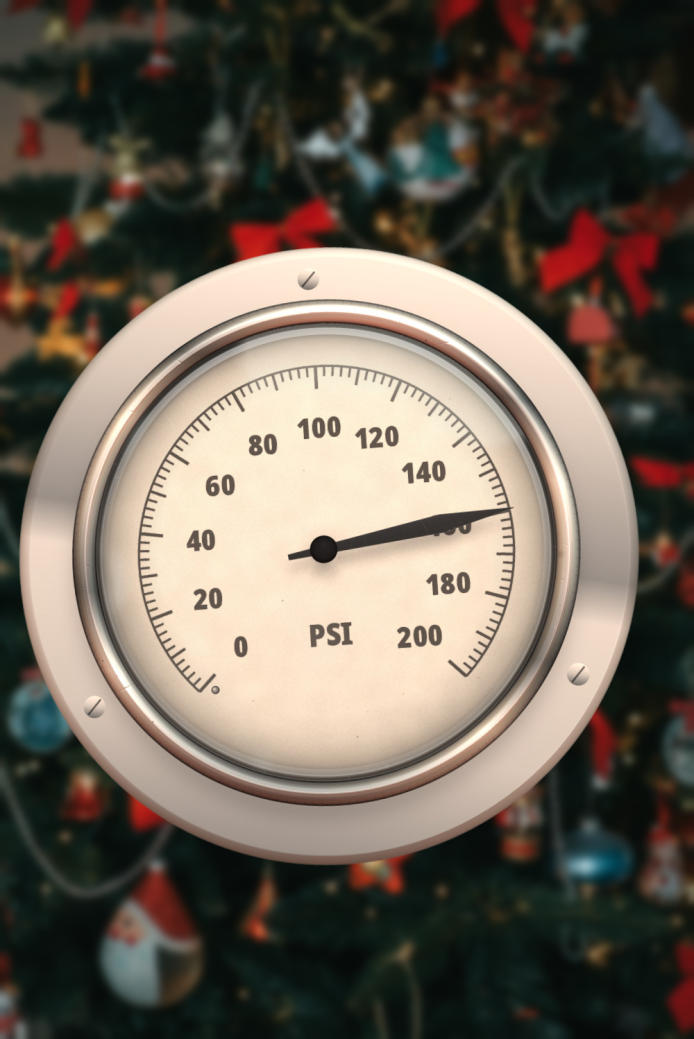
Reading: 160 psi
